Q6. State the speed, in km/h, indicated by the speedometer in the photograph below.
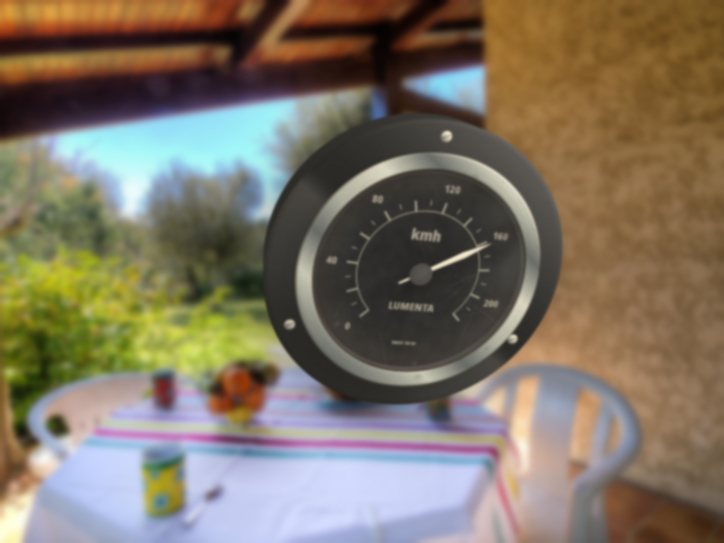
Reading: 160 km/h
